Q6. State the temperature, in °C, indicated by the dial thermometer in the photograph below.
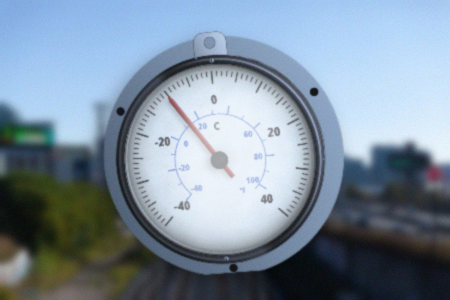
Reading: -10 °C
